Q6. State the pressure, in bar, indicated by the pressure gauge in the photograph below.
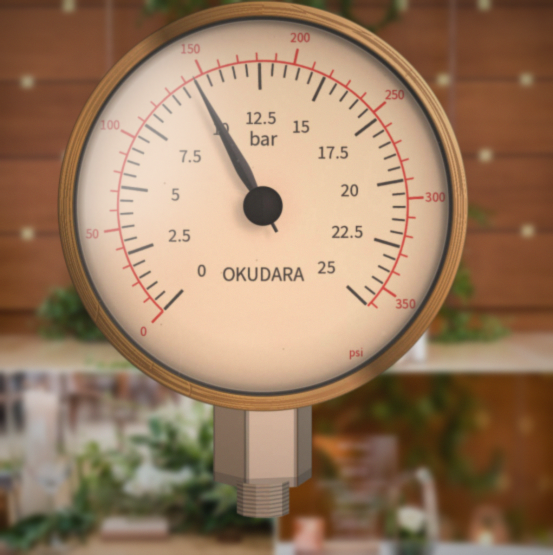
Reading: 10 bar
